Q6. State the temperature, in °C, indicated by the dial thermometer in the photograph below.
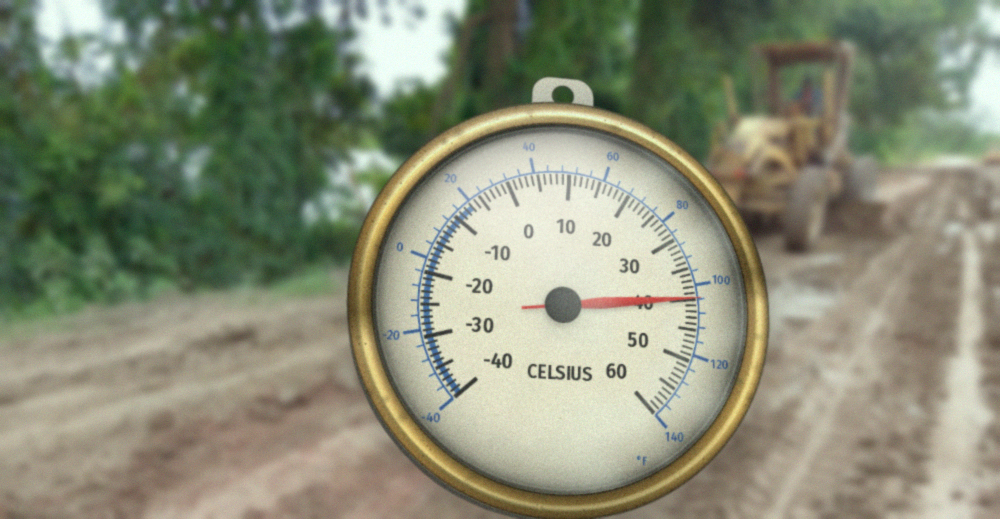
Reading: 40 °C
